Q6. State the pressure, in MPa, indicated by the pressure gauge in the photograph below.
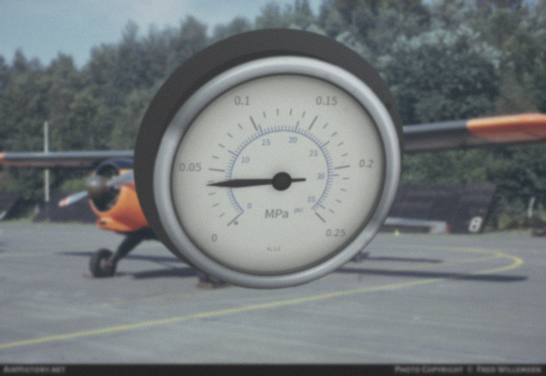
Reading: 0.04 MPa
